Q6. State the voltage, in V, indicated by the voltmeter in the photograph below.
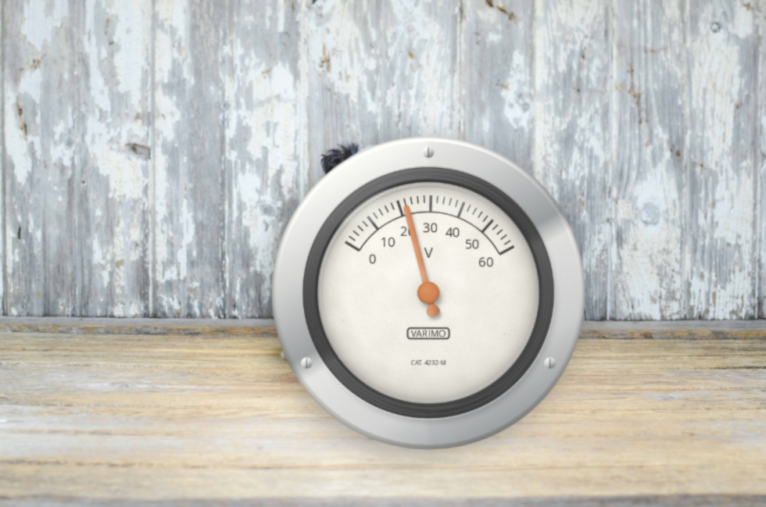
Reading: 22 V
